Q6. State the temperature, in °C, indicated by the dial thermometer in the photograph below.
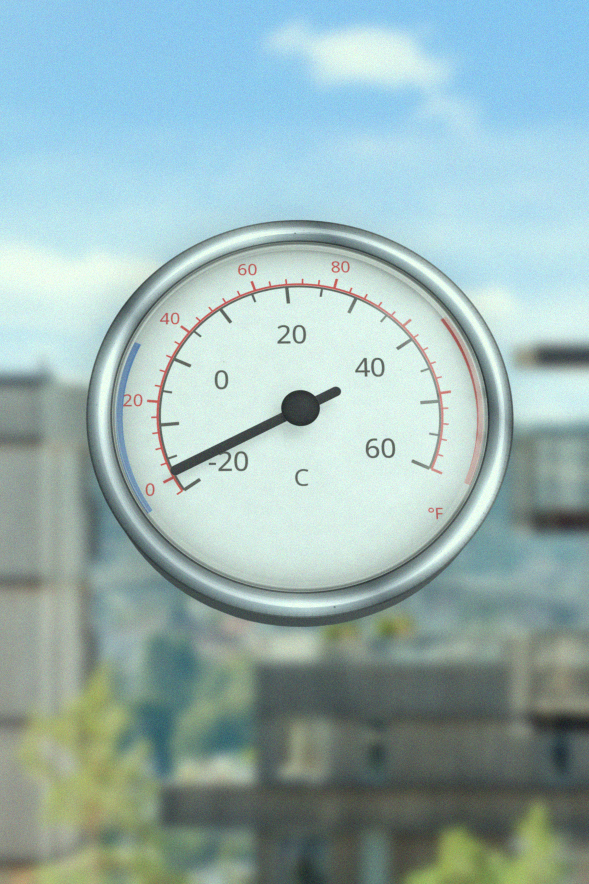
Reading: -17.5 °C
